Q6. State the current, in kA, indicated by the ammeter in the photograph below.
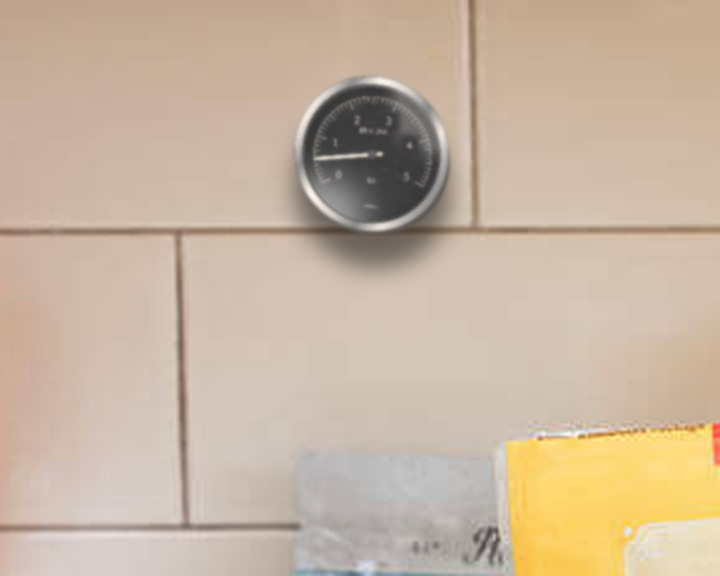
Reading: 0.5 kA
